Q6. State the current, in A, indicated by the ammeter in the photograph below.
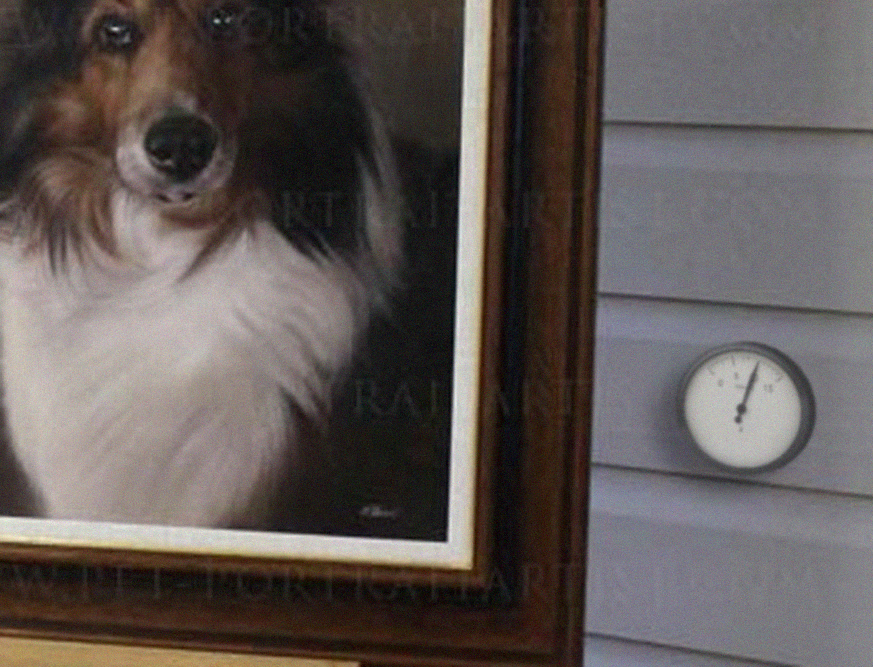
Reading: 10 A
